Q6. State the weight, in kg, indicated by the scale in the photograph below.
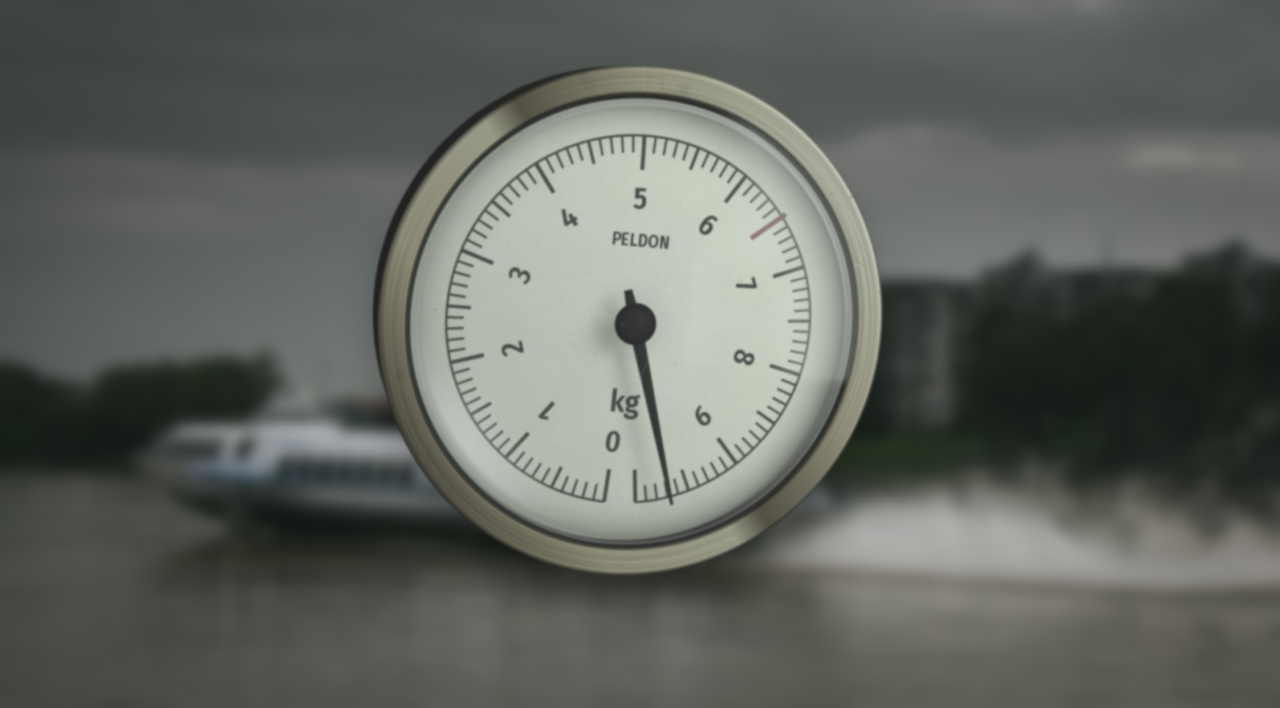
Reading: 9.7 kg
